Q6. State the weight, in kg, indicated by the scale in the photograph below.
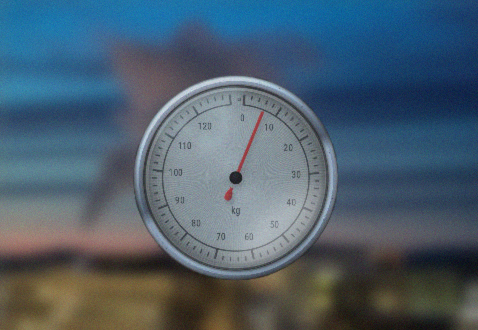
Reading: 6 kg
